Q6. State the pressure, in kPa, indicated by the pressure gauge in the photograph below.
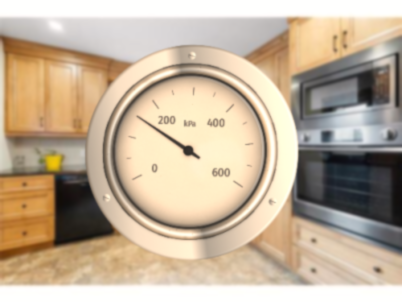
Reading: 150 kPa
